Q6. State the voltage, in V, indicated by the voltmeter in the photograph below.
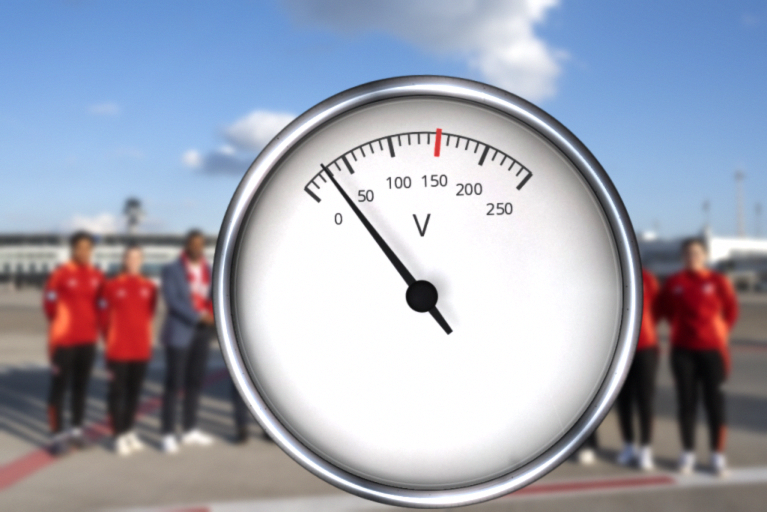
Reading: 30 V
